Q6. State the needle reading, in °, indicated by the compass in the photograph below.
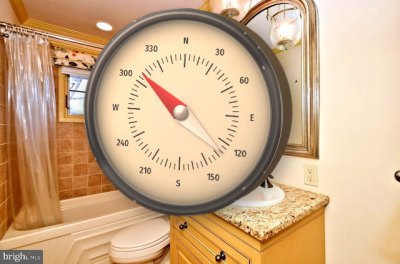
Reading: 310 °
